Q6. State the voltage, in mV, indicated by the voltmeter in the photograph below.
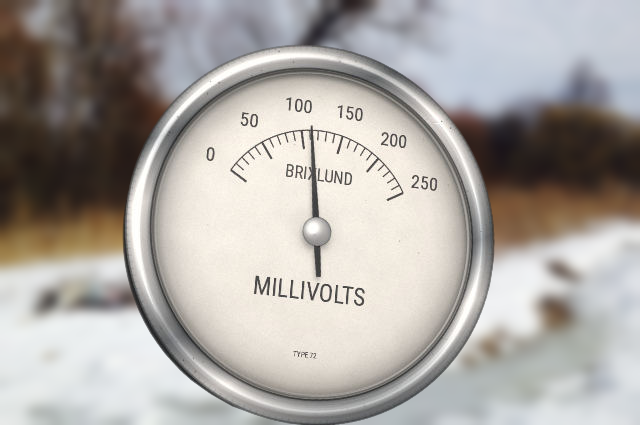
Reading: 110 mV
